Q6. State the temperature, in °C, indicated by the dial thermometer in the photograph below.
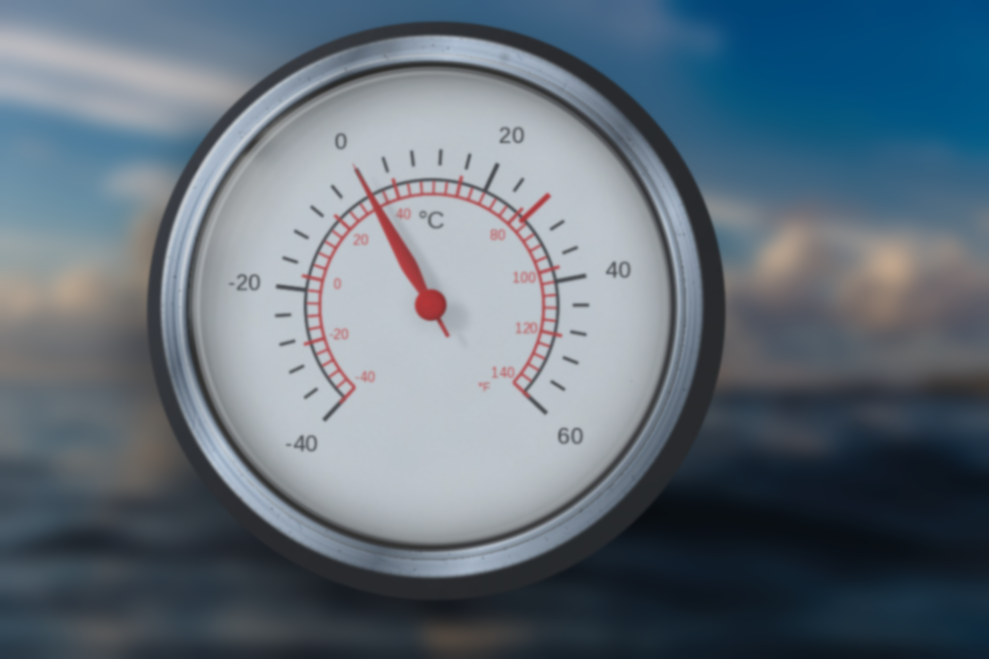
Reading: 0 °C
